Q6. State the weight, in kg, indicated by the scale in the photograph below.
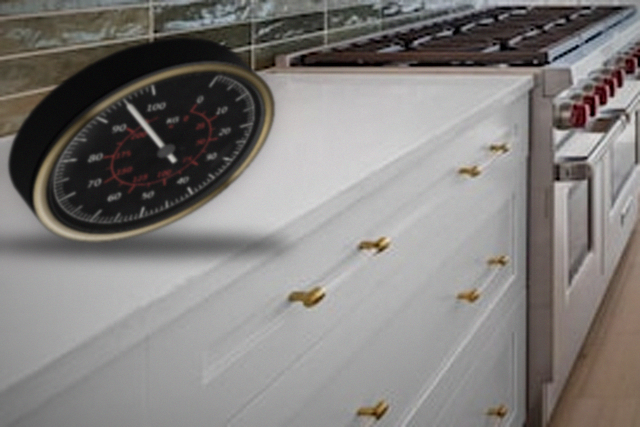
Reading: 95 kg
